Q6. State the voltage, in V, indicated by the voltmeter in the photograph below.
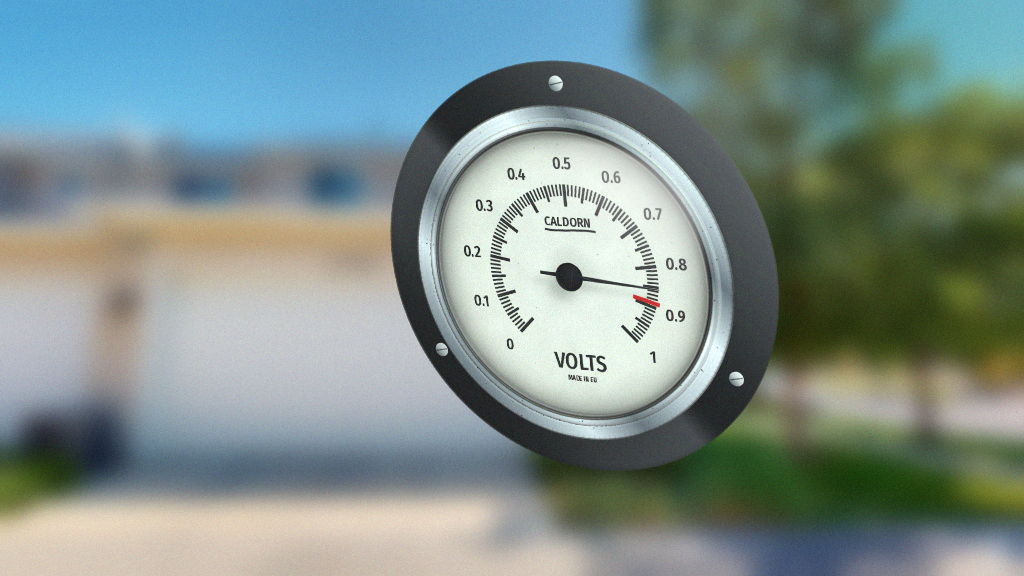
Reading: 0.85 V
